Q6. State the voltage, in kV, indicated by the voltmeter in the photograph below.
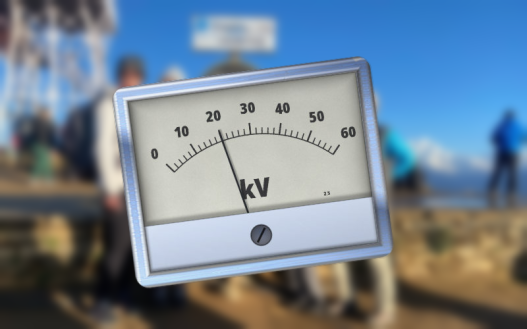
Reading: 20 kV
